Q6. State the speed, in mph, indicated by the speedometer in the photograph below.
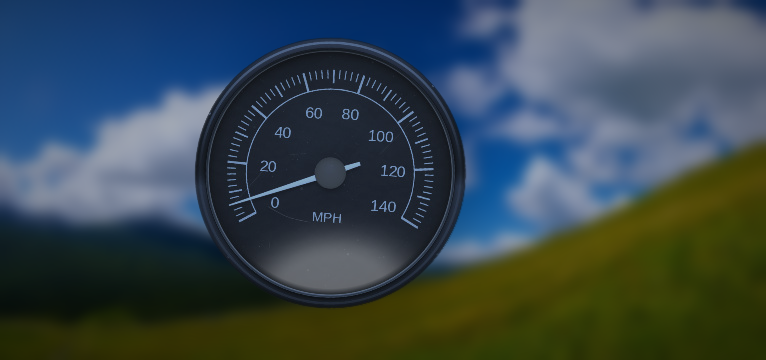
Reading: 6 mph
